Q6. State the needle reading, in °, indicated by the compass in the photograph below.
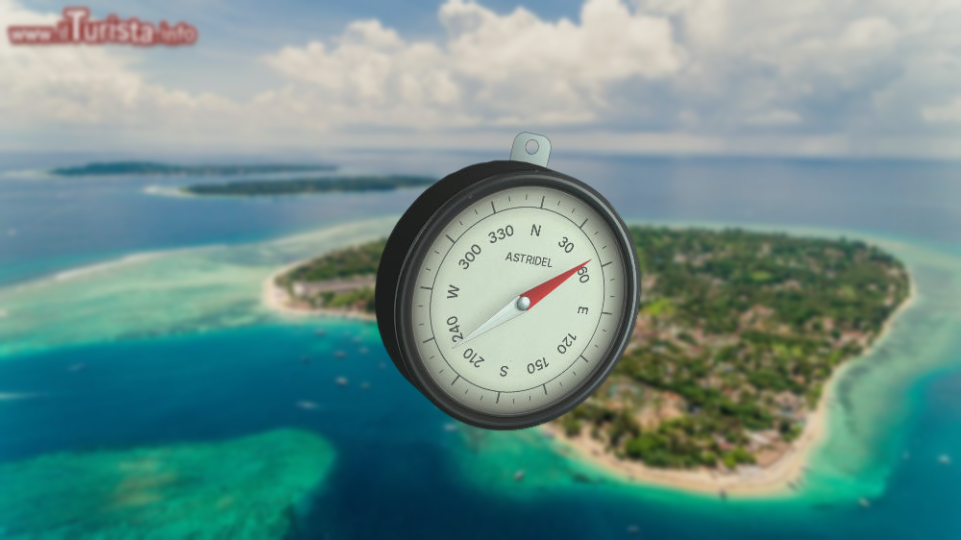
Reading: 50 °
